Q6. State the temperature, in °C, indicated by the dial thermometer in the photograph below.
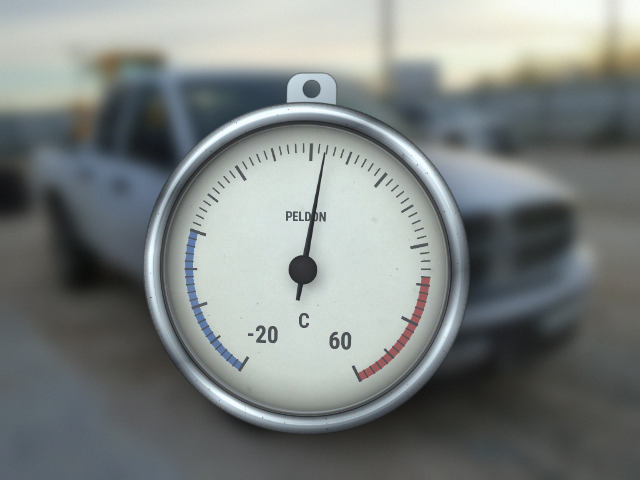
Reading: 22 °C
